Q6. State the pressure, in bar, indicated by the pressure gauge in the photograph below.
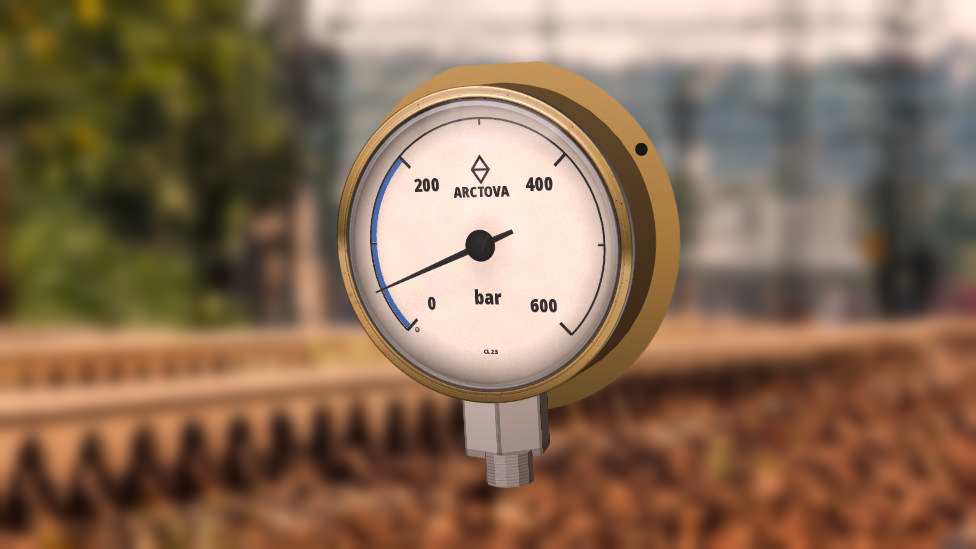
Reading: 50 bar
